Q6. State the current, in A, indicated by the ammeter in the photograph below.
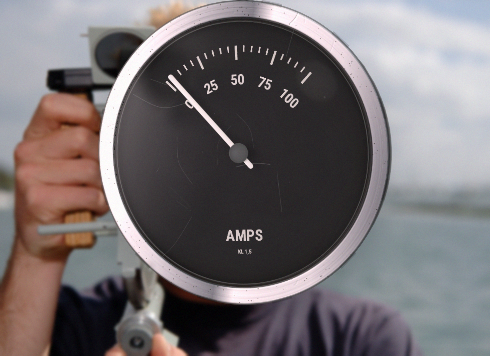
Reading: 5 A
